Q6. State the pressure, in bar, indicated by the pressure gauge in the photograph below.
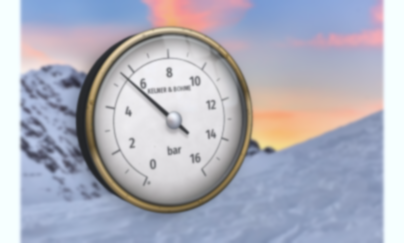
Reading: 5.5 bar
